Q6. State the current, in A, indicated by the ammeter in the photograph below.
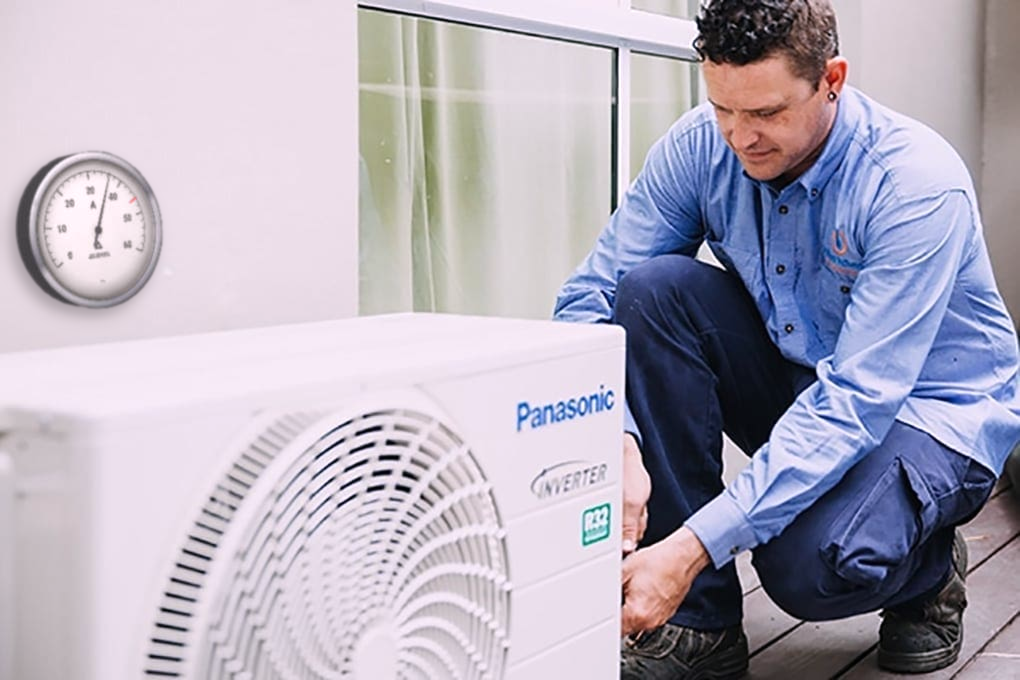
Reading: 36 A
